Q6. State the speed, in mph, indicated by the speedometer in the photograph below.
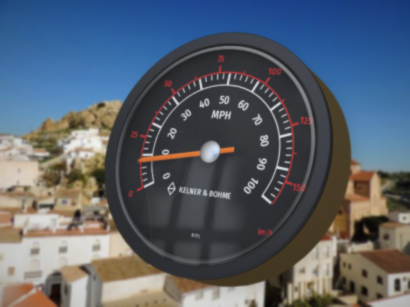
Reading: 8 mph
